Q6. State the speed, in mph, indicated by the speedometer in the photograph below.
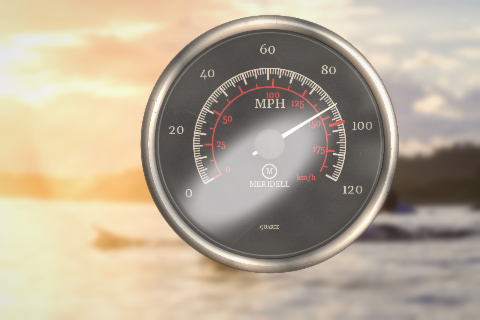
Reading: 90 mph
